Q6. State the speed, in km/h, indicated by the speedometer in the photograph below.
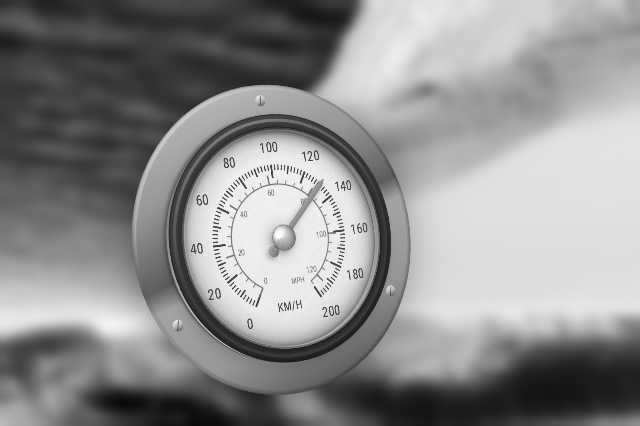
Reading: 130 km/h
